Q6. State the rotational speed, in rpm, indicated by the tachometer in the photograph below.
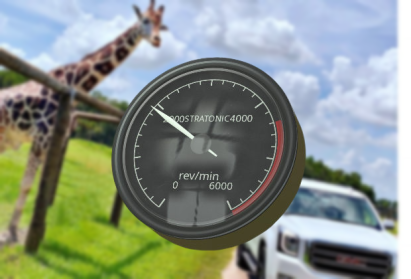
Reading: 1900 rpm
